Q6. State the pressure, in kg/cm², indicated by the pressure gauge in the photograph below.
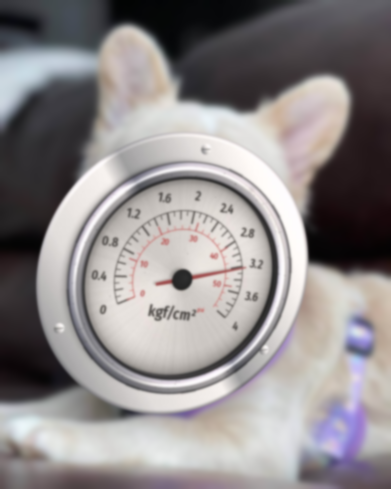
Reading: 3.2 kg/cm²
